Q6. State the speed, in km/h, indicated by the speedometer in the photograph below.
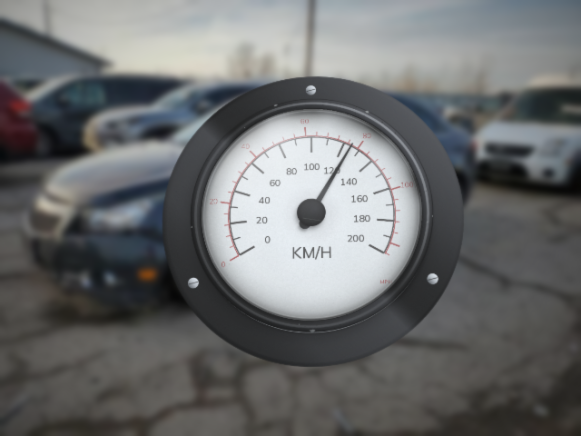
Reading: 125 km/h
